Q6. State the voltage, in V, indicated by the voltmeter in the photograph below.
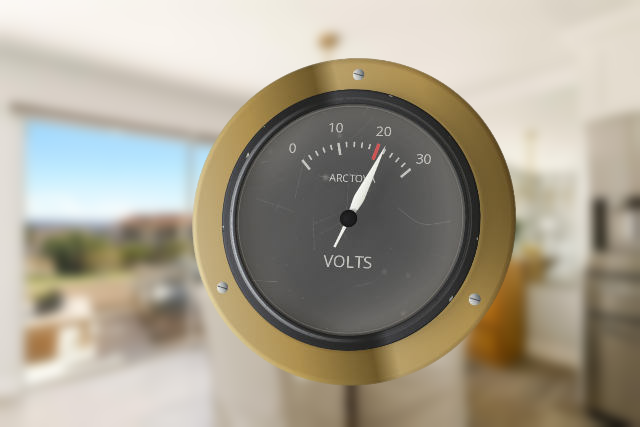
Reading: 22 V
